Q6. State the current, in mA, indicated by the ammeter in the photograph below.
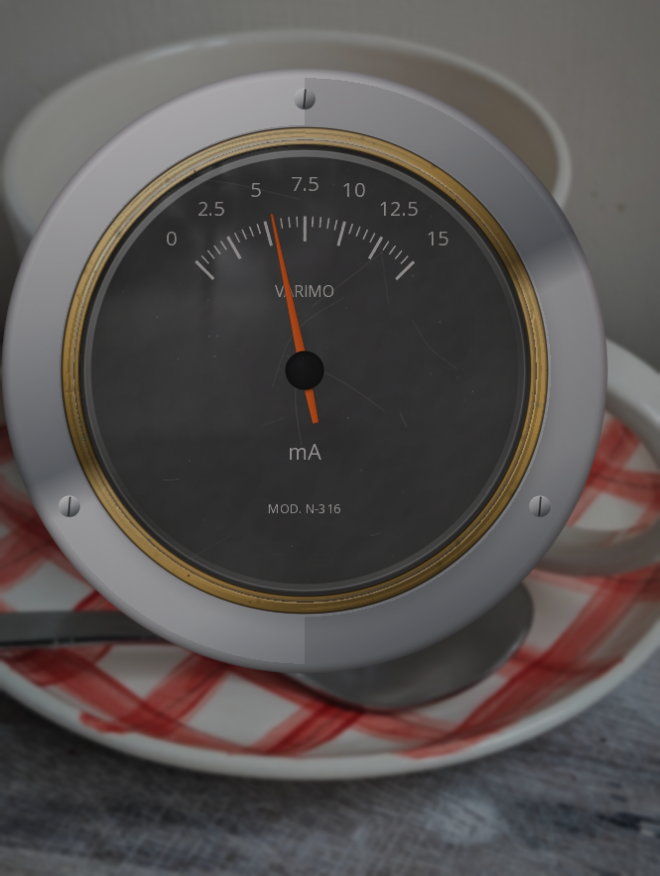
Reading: 5.5 mA
